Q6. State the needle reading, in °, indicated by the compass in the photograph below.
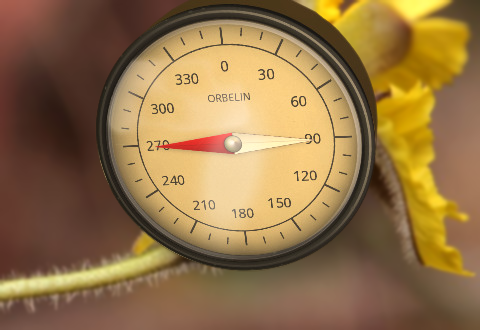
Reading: 270 °
